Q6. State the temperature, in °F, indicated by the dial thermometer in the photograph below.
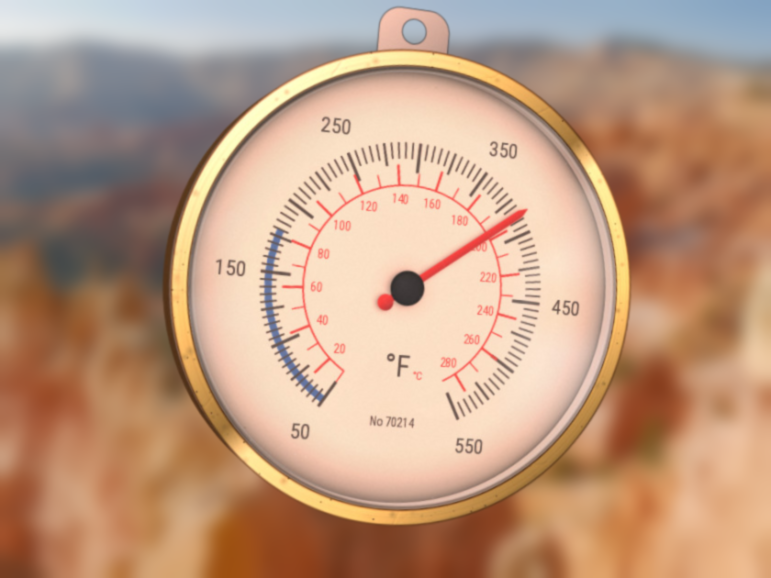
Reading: 385 °F
